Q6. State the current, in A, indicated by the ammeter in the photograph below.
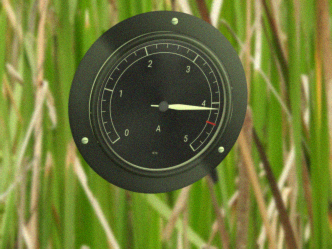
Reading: 4.1 A
